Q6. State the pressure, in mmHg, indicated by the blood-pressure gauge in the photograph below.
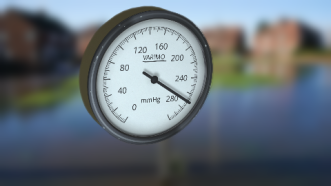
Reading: 270 mmHg
